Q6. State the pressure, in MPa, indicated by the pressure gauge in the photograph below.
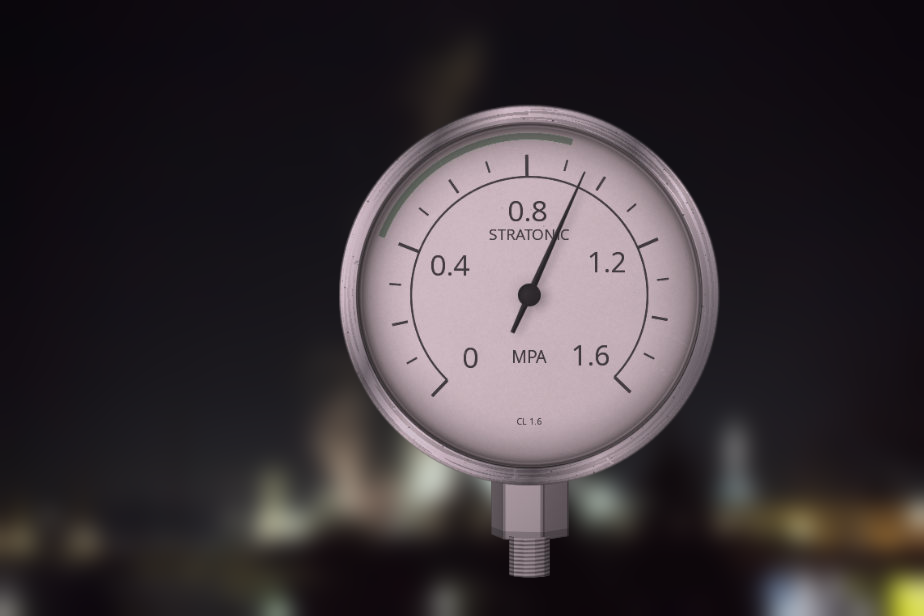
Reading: 0.95 MPa
